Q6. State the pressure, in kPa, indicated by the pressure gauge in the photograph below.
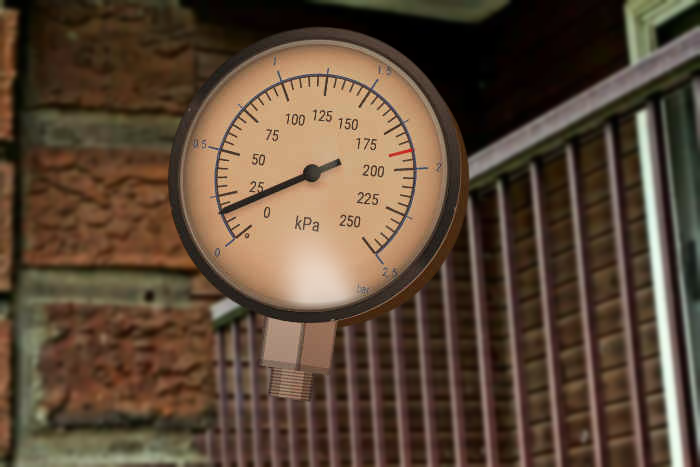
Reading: 15 kPa
